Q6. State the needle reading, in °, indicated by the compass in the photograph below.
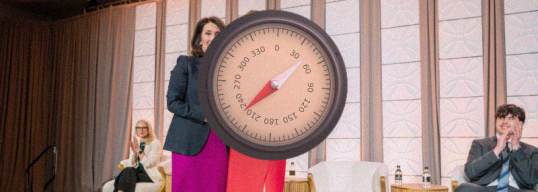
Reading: 225 °
